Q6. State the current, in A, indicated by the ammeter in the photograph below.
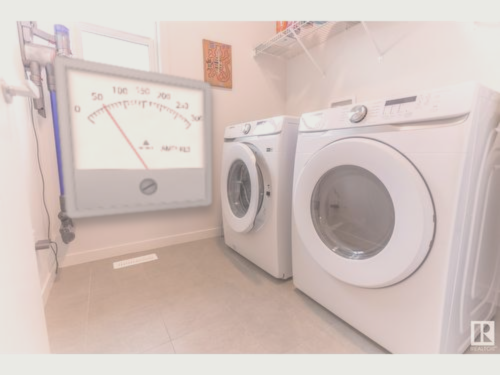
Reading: 50 A
